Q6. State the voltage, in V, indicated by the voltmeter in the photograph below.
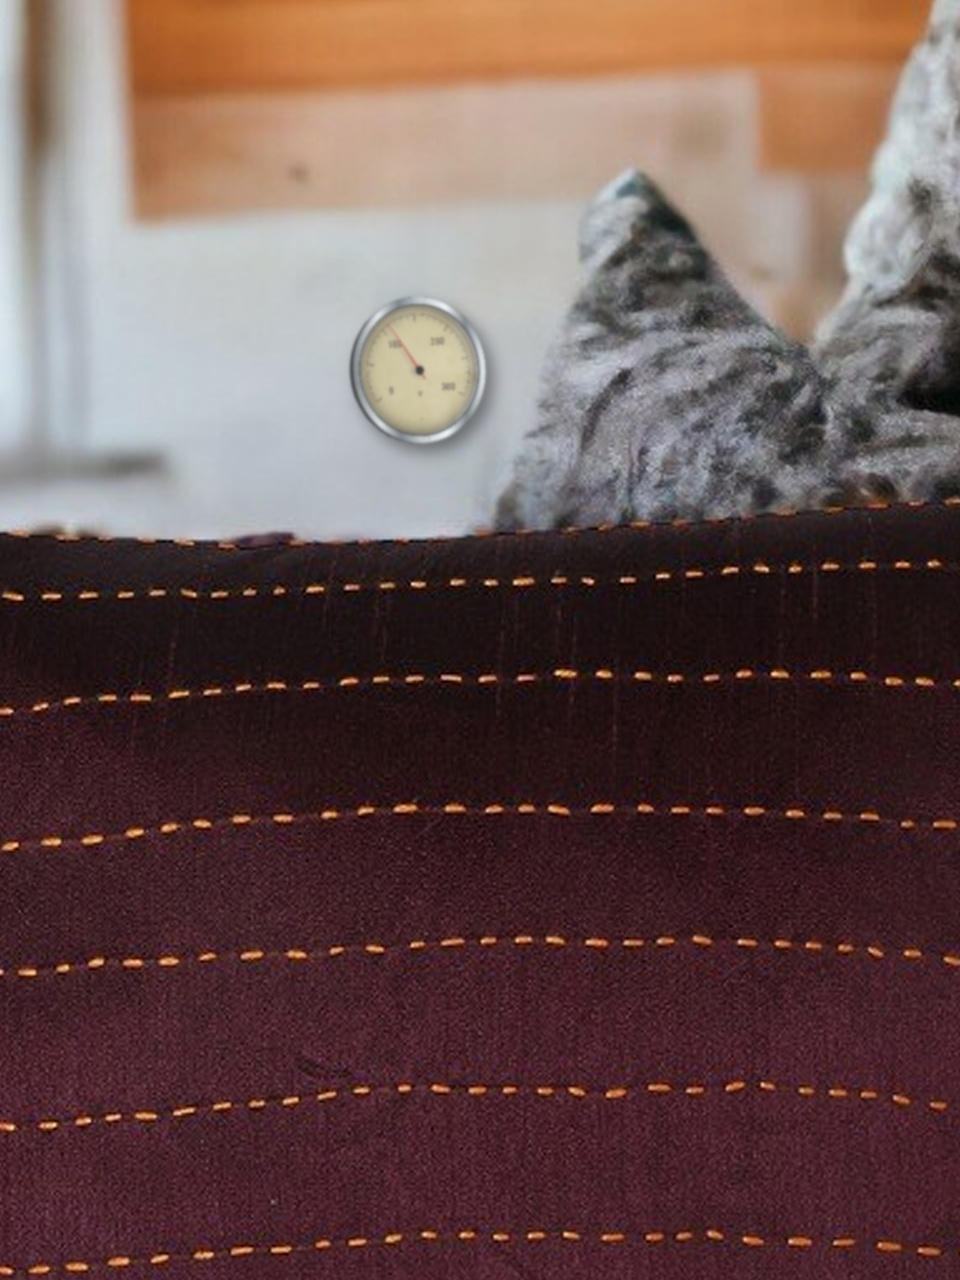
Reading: 110 V
